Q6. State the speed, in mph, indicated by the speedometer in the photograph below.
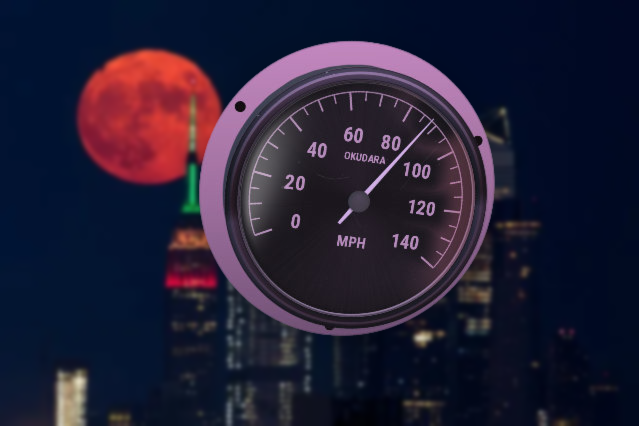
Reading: 87.5 mph
